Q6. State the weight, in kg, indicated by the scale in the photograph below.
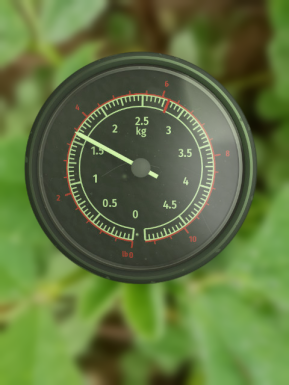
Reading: 1.6 kg
